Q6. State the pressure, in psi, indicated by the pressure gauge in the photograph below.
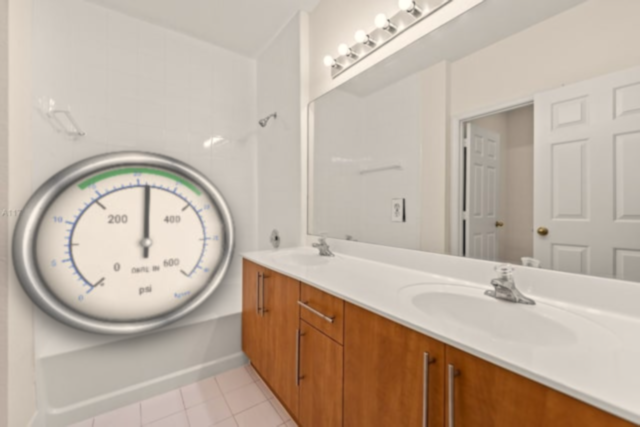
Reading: 300 psi
